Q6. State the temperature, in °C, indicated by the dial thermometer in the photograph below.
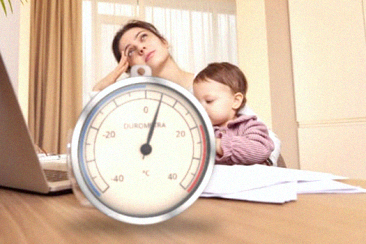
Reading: 5 °C
